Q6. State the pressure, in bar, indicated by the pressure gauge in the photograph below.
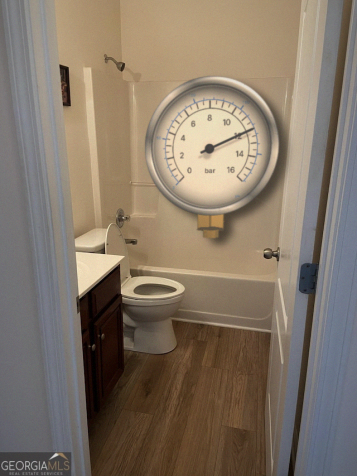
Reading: 12 bar
